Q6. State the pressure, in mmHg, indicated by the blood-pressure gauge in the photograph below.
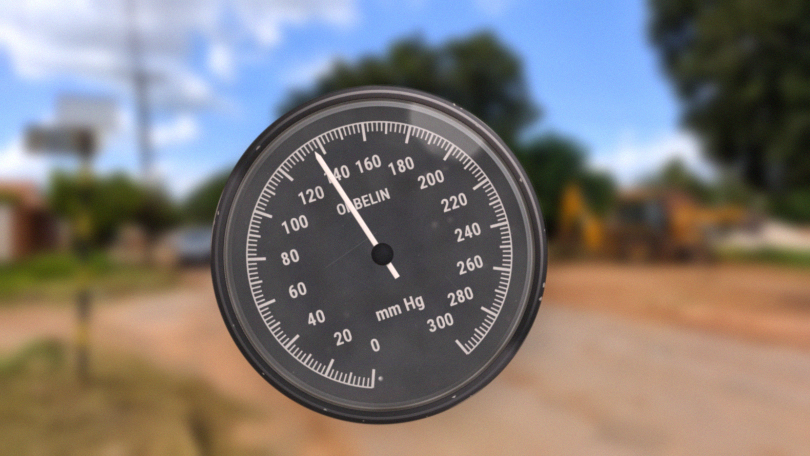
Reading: 136 mmHg
